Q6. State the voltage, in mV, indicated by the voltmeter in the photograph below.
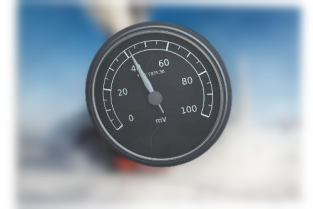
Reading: 42.5 mV
